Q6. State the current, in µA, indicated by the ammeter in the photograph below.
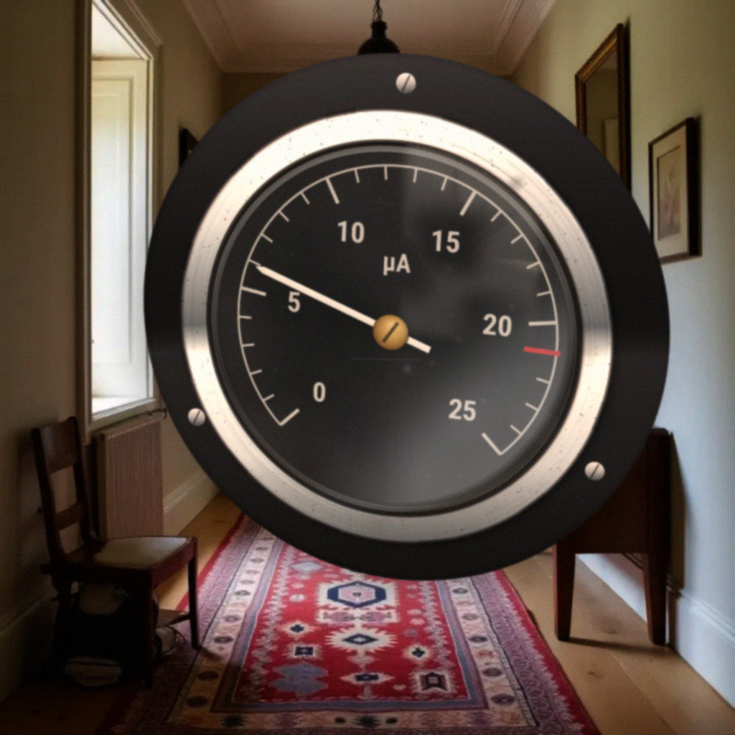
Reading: 6 µA
